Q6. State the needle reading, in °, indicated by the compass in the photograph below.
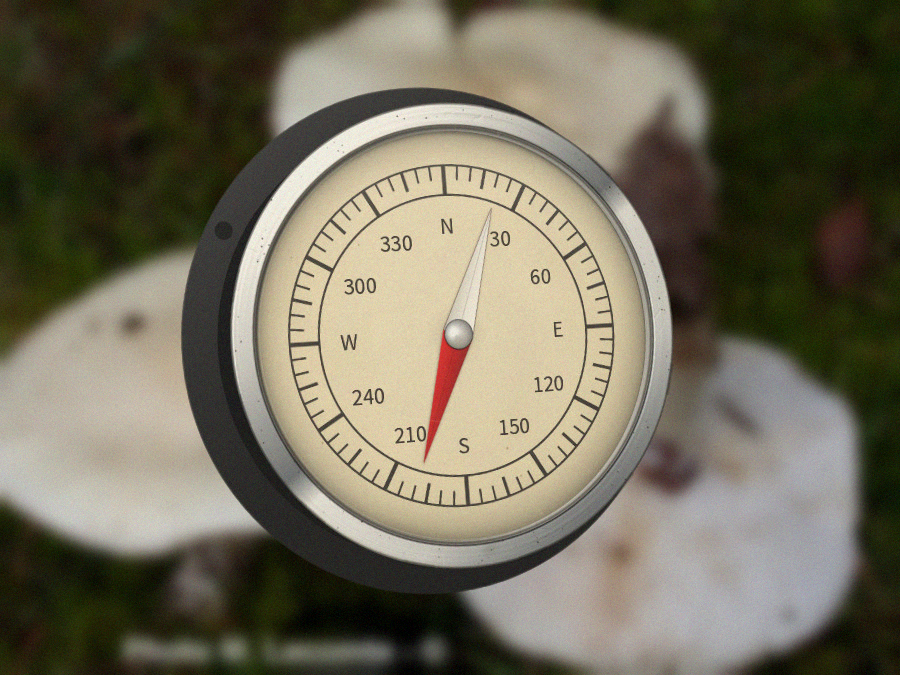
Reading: 200 °
